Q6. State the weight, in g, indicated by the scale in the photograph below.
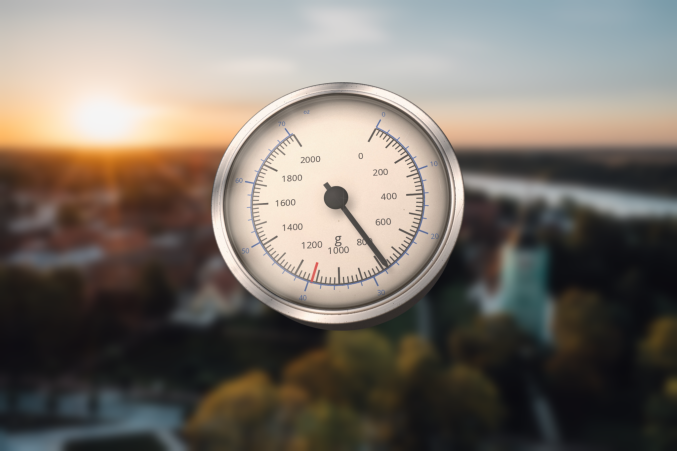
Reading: 780 g
